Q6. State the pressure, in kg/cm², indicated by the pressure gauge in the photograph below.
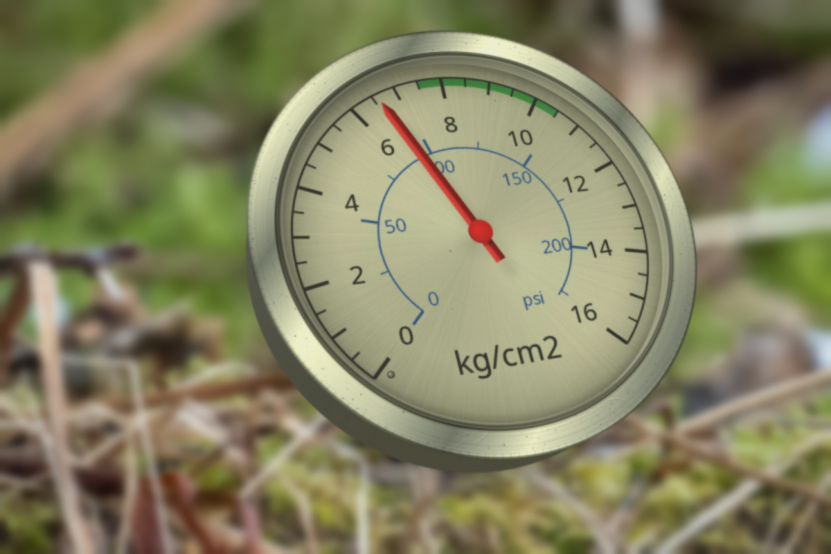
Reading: 6.5 kg/cm²
